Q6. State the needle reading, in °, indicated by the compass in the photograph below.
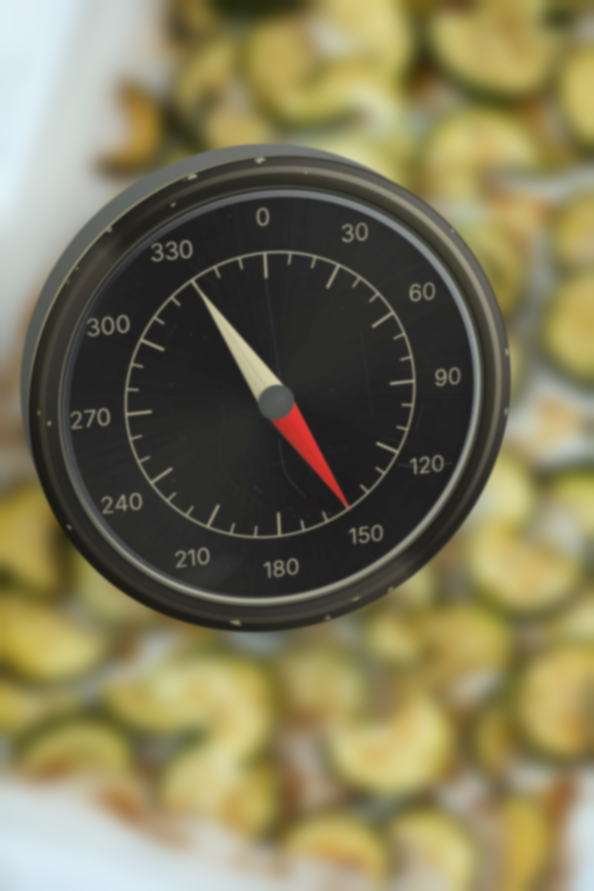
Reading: 150 °
